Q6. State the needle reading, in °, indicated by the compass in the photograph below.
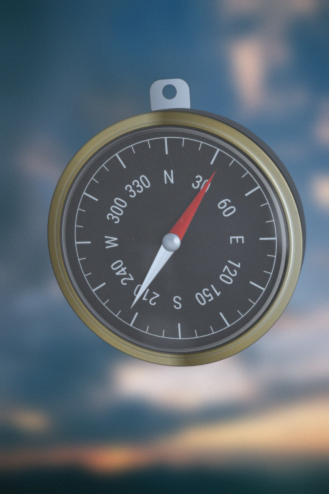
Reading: 35 °
